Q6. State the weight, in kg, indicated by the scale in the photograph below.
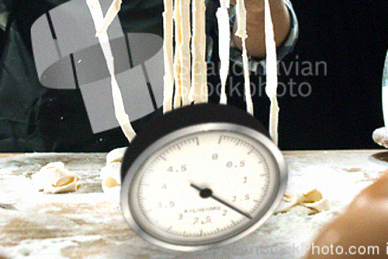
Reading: 1.75 kg
